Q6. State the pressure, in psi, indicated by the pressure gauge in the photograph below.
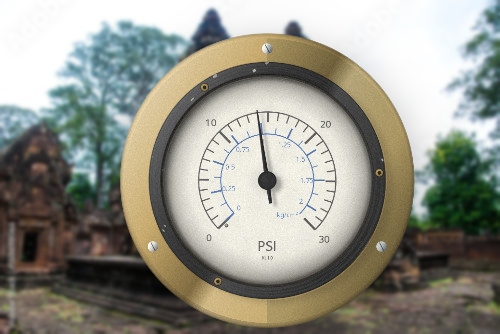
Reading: 14 psi
